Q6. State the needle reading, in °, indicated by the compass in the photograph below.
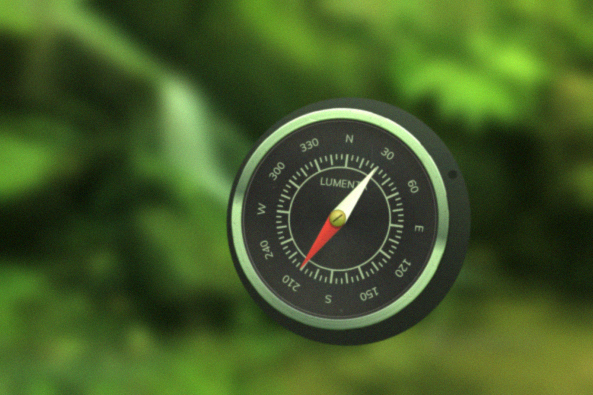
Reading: 210 °
